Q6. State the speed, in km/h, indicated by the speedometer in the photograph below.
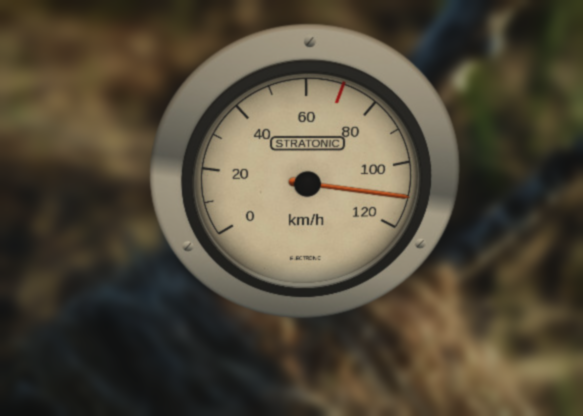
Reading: 110 km/h
